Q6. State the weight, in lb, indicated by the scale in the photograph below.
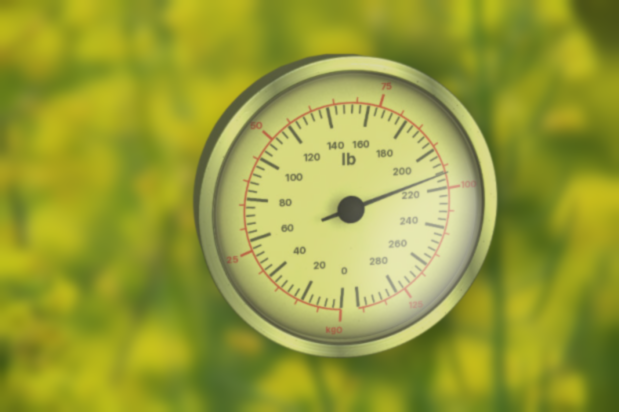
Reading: 212 lb
